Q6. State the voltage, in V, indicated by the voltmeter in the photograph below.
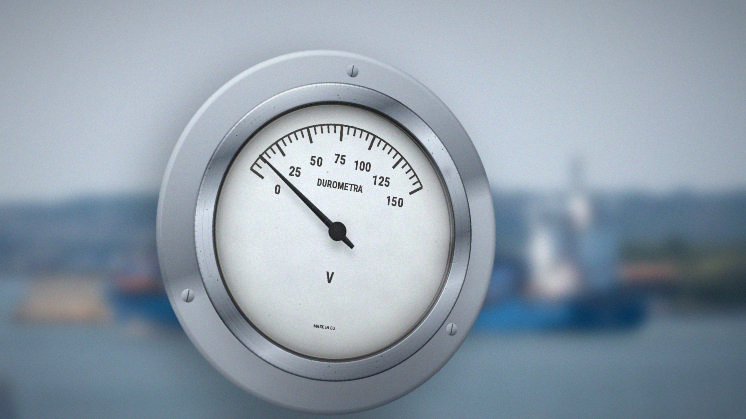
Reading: 10 V
